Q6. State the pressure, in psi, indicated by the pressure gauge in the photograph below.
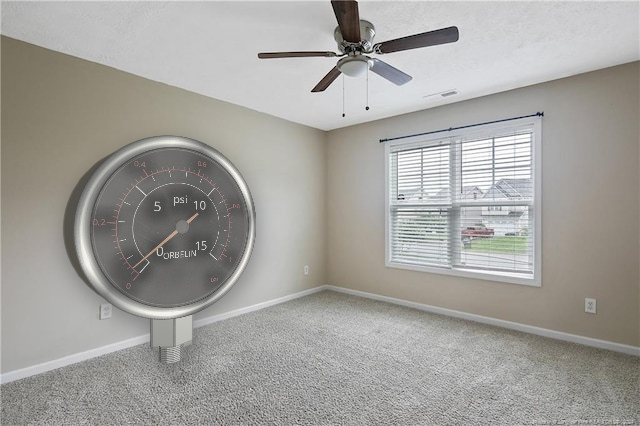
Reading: 0.5 psi
